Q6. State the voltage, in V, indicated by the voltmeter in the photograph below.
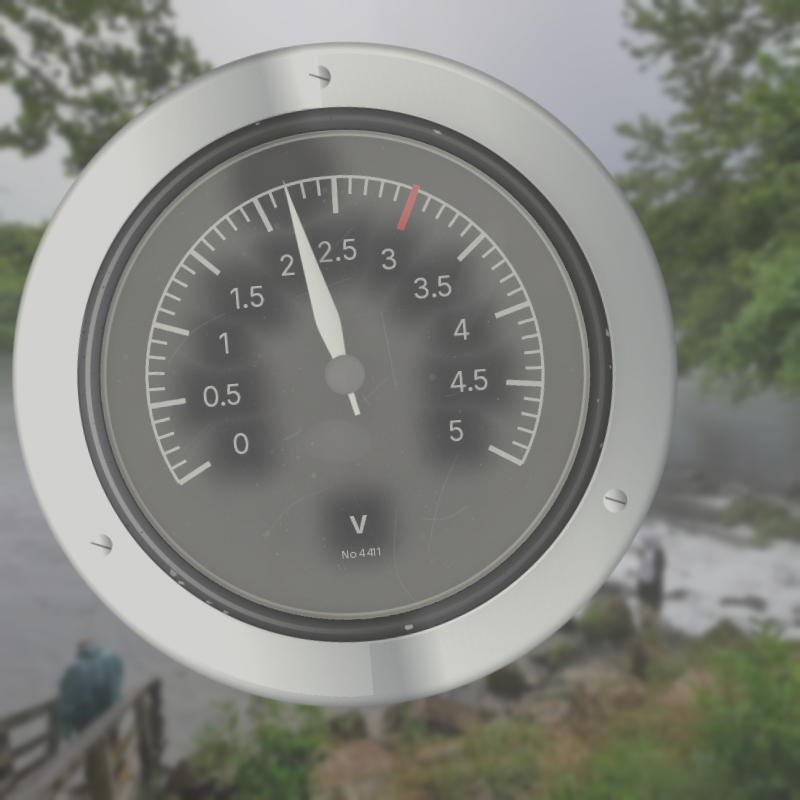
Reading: 2.2 V
